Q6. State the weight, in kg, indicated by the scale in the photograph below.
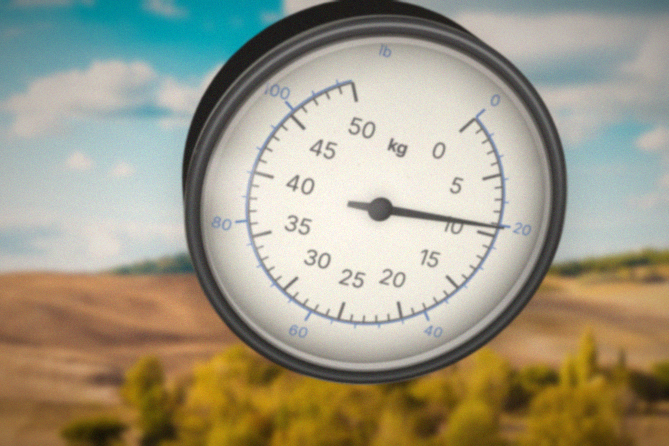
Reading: 9 kg
